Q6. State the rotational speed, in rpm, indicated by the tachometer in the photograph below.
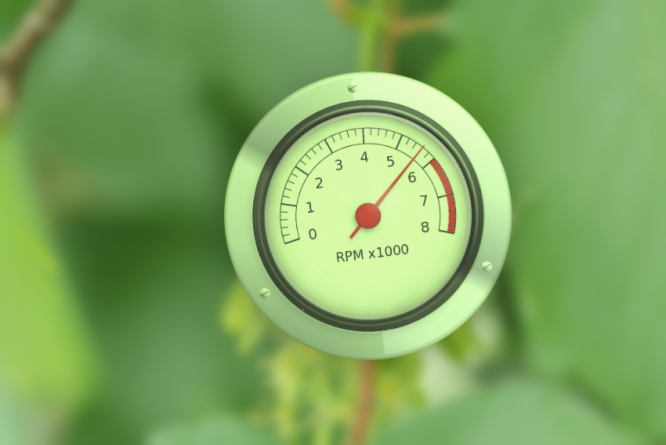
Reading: 5600 rpm
